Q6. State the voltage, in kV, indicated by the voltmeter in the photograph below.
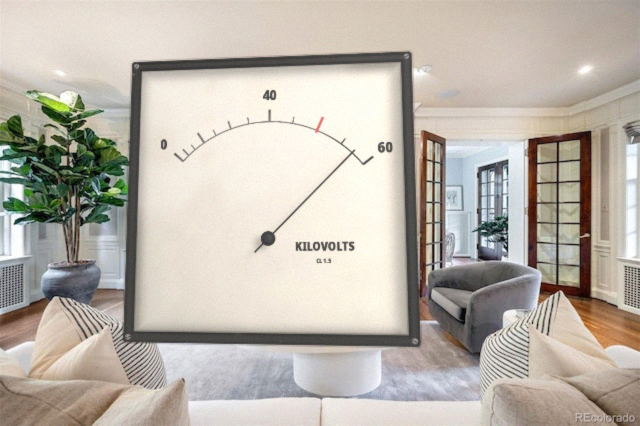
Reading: 57.5 kV
